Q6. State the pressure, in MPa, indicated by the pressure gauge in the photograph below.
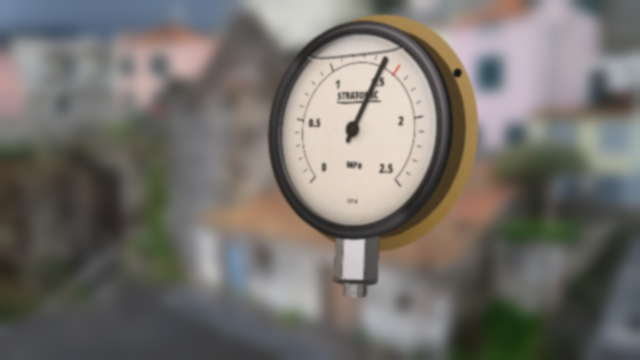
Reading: 1.5 MPa
